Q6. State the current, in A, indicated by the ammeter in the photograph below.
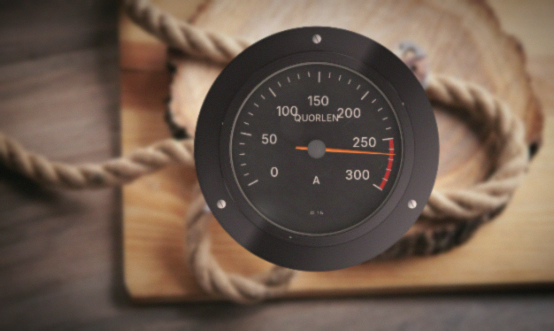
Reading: 265 A
